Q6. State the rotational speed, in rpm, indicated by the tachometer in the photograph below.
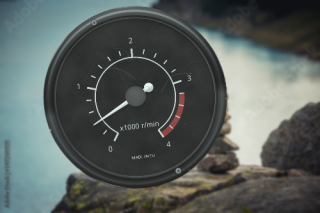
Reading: 400 rpm
